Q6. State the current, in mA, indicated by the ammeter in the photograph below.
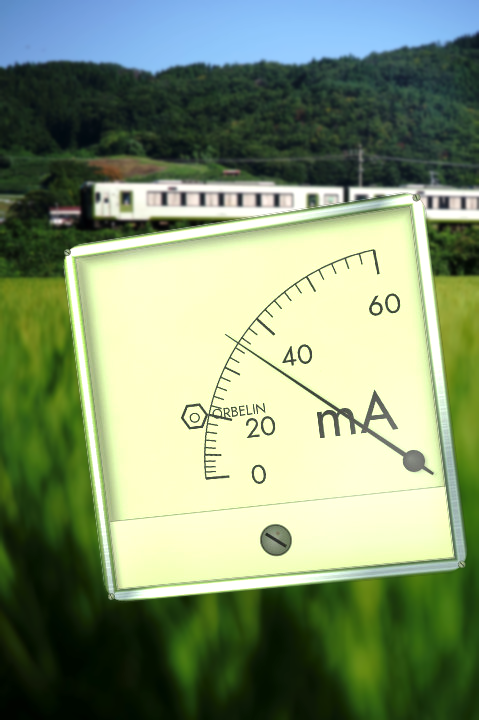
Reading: 35 mA
